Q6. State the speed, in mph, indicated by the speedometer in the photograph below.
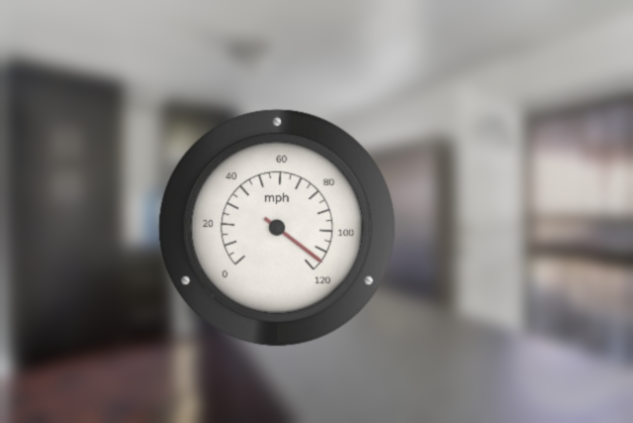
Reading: 115 mph
